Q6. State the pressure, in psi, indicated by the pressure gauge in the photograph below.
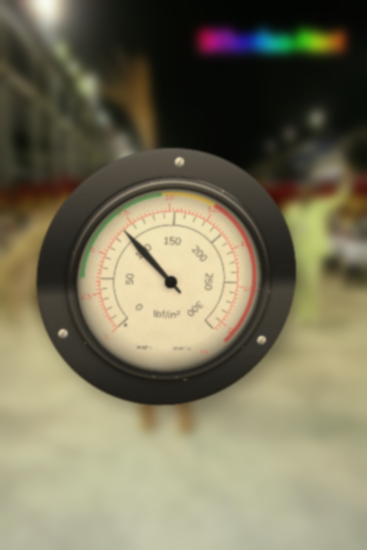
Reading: 100 psi
